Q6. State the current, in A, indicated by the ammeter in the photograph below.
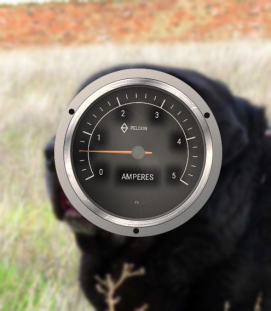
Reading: 0.6 A
